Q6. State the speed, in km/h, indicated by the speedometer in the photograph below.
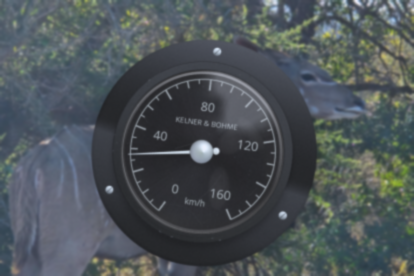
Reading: 27.5 km/h
